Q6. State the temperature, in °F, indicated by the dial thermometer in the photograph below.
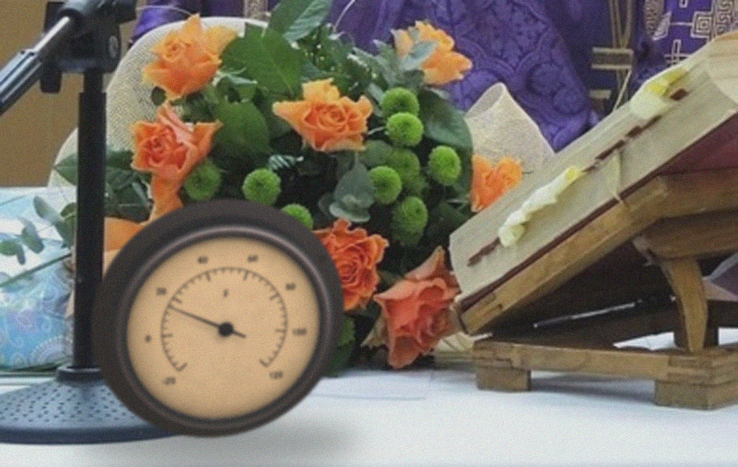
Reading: 16 °F
